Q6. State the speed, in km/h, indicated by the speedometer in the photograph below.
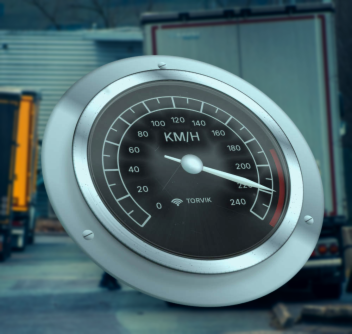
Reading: 220 km/h
